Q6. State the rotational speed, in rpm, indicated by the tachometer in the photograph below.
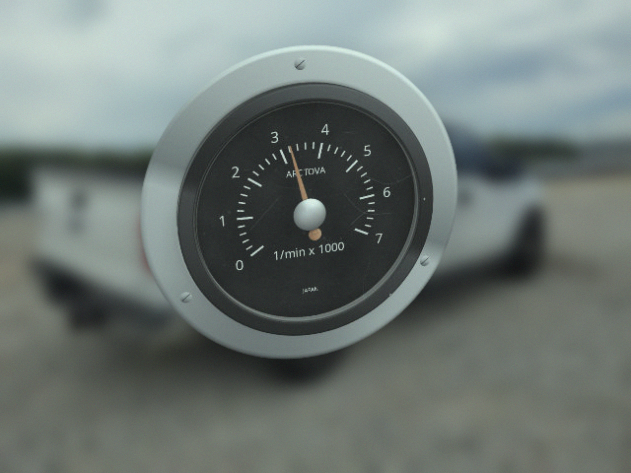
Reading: 3200 rpm
